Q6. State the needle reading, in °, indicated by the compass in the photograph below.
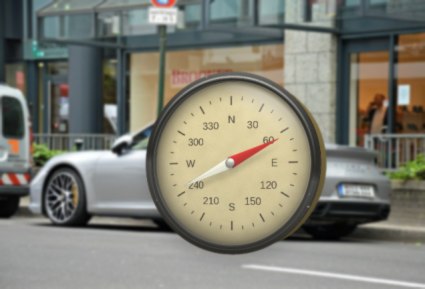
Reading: 65 °
